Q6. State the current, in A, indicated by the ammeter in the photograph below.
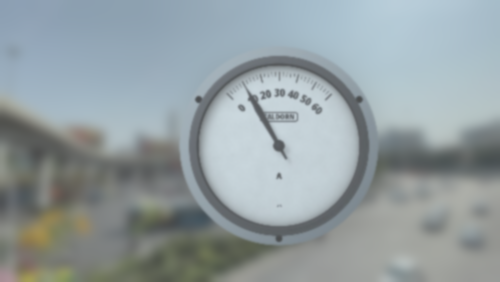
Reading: 10 A
